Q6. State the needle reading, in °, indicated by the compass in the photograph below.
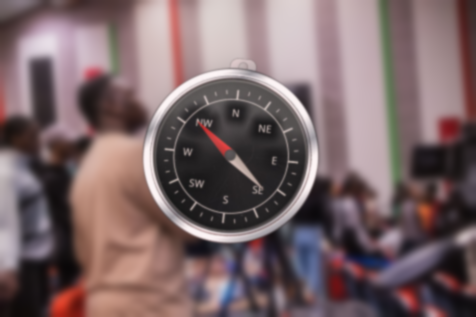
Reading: 310 °
